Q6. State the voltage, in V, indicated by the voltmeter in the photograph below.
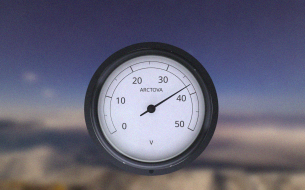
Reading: 37.5 V
